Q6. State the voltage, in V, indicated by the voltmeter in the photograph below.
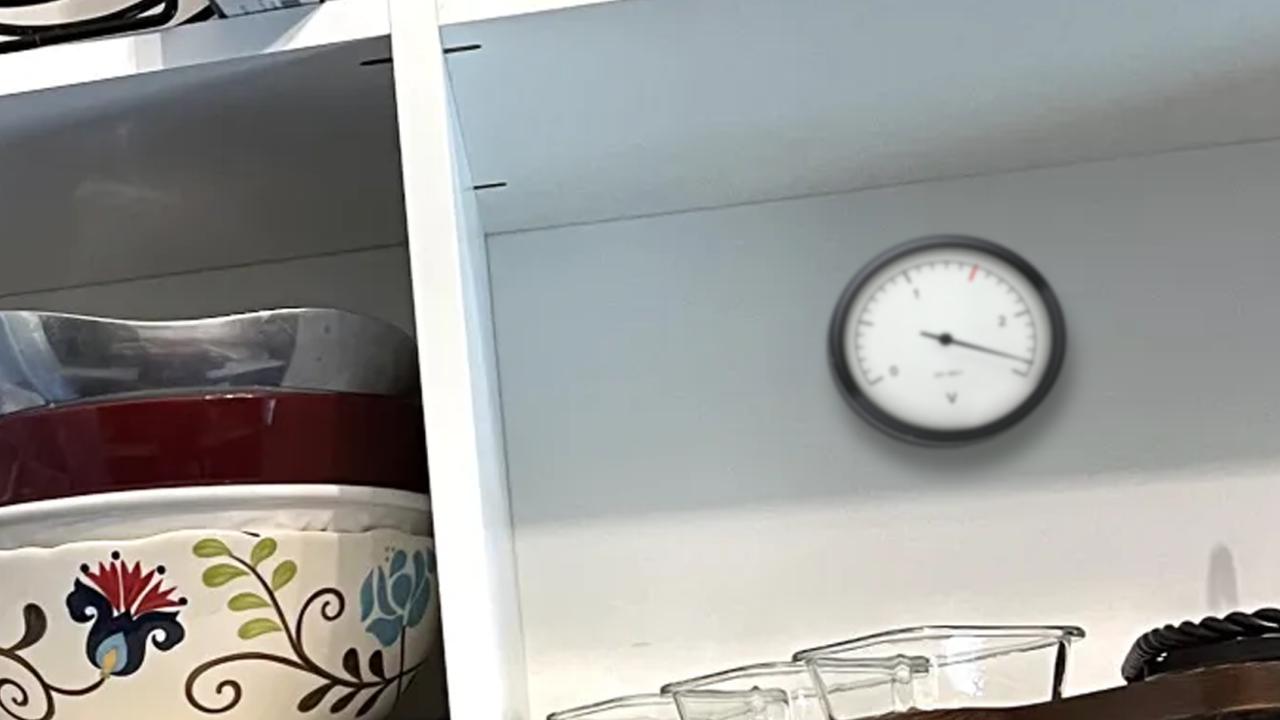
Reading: 2.4 V
